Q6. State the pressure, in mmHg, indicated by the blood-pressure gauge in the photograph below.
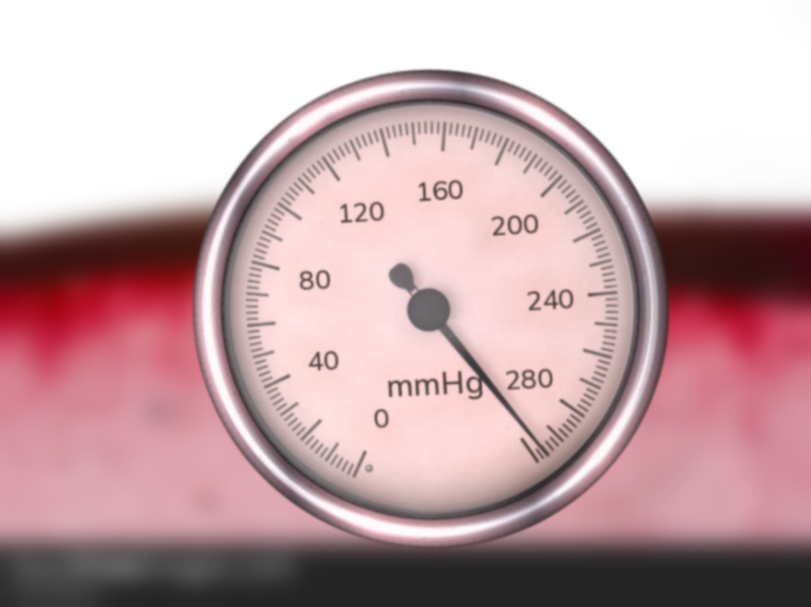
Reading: 296 mmHg
